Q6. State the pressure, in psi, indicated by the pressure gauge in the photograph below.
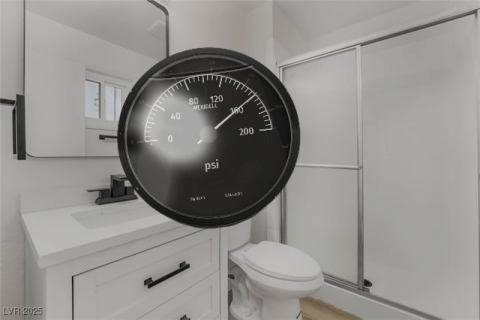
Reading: 160 psi
